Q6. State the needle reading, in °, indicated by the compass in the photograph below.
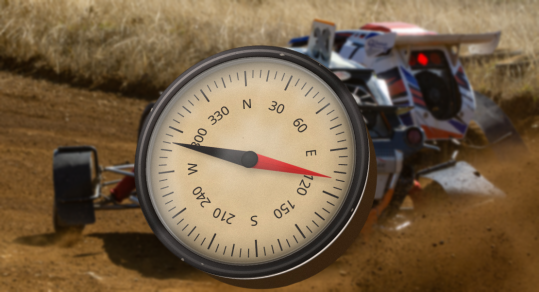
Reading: 110 °
